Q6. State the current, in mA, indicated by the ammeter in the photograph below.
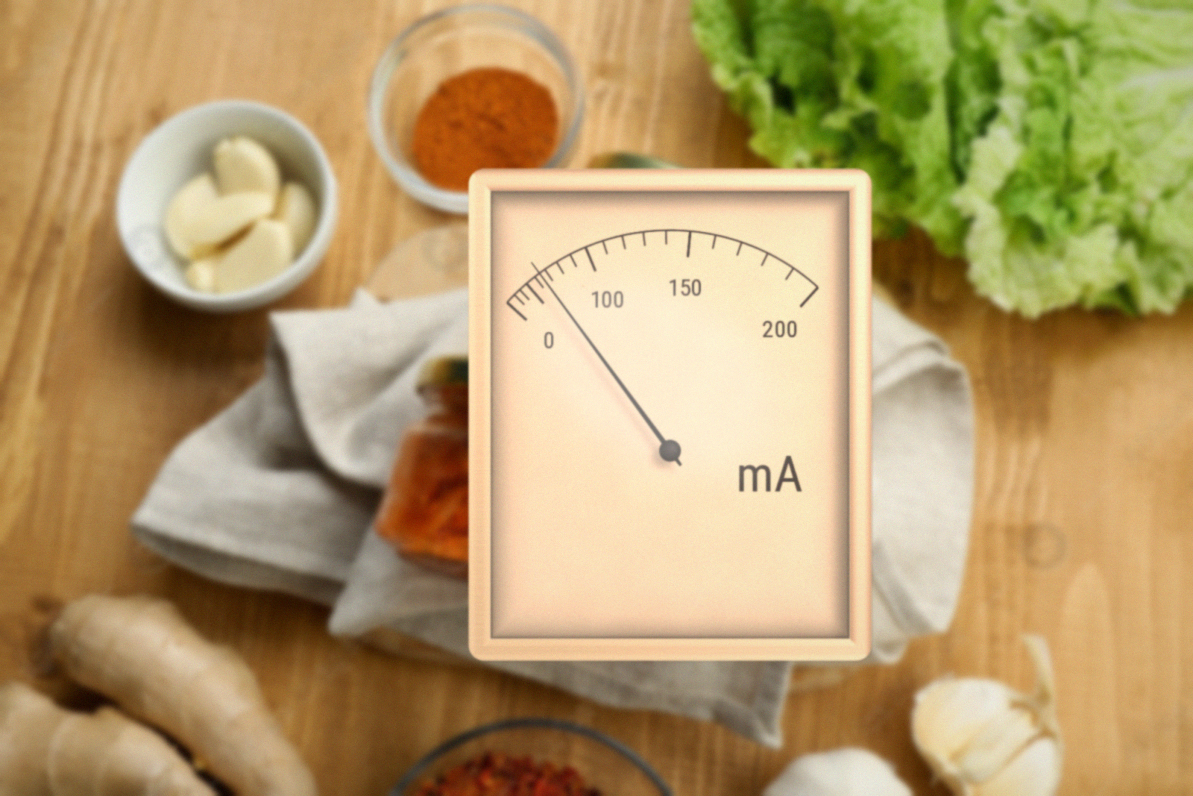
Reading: 65 mA
